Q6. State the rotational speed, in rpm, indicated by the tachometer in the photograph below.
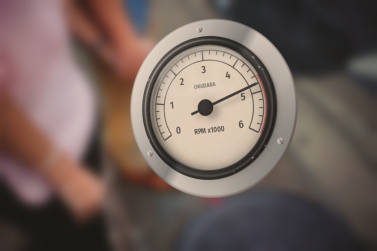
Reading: 4800 rpm
